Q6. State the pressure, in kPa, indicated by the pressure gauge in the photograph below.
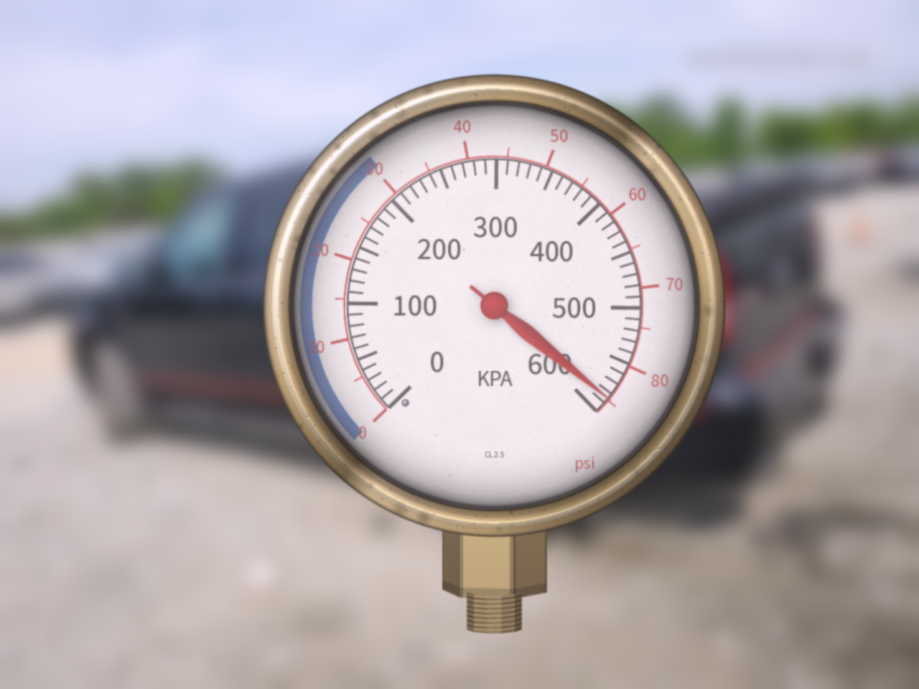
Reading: 585 kPa
